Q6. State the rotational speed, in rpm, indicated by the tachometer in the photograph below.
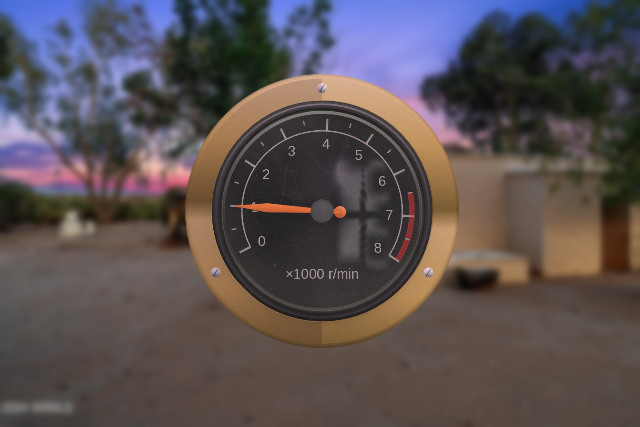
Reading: 1000 rpm
